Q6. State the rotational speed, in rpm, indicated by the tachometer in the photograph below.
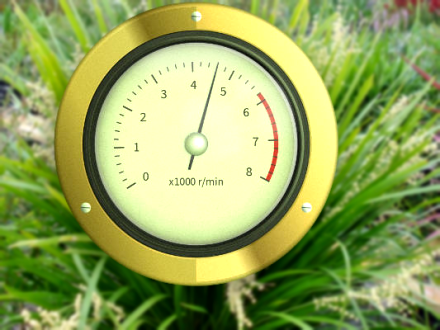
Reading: 4600 rpm
